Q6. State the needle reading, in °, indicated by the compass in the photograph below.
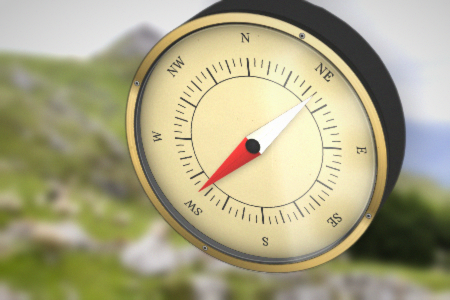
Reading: 230 °
